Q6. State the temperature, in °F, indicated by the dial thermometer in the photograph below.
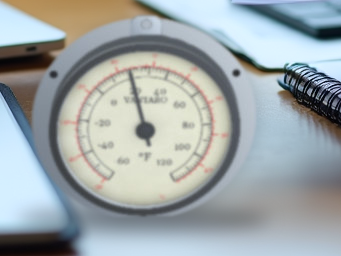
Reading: 20 °F
